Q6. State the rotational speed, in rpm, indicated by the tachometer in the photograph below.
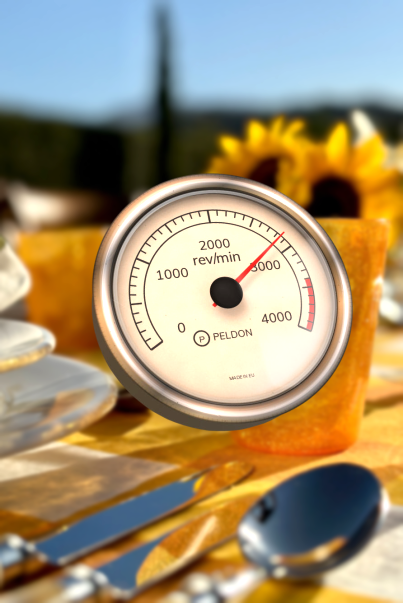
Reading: 2850 rpm
